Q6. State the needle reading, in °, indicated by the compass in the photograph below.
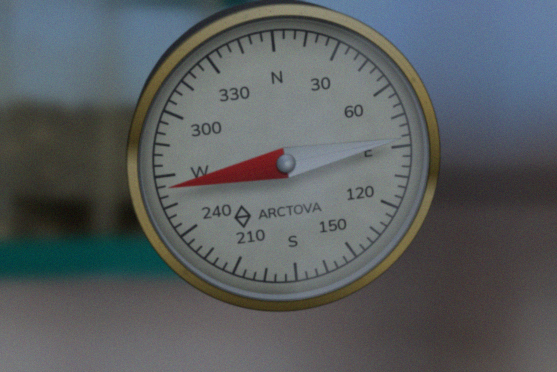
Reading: 265 °
